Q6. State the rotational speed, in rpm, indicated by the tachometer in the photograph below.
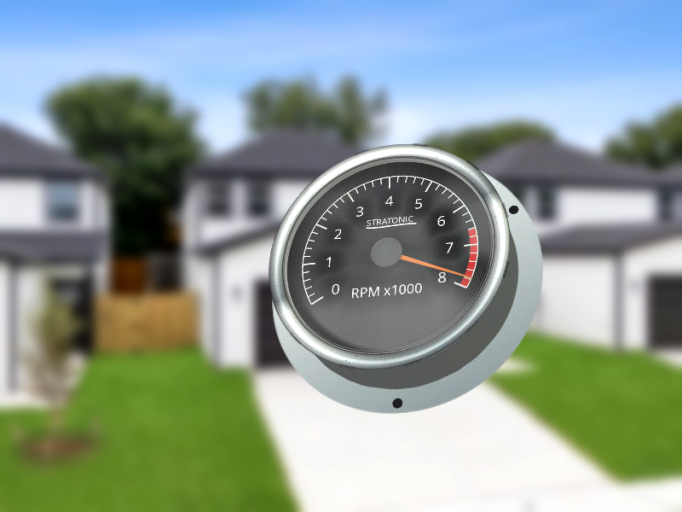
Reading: 7800 rpm
